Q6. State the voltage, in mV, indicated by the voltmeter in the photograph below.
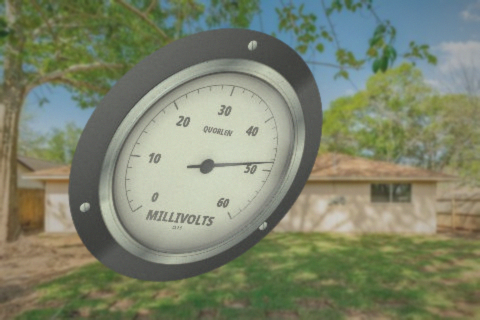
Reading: 48 mV
